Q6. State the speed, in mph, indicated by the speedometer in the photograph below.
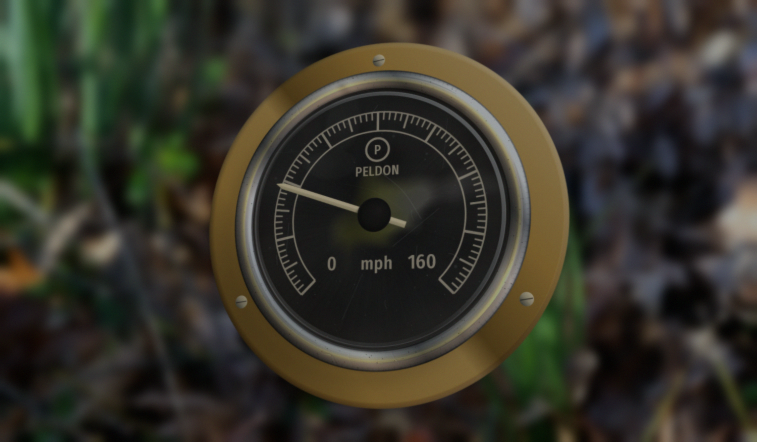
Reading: 38 mph
